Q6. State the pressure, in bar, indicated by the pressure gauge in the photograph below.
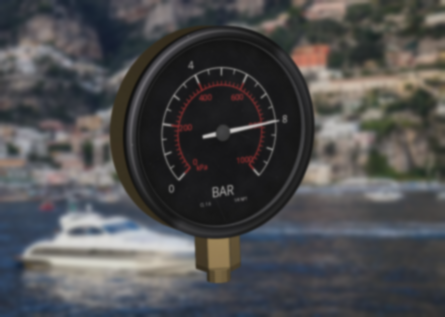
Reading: 8 bar
